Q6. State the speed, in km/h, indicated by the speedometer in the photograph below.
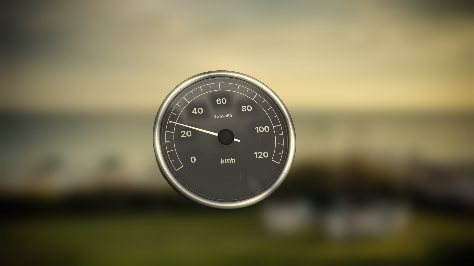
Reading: 25 km/h
